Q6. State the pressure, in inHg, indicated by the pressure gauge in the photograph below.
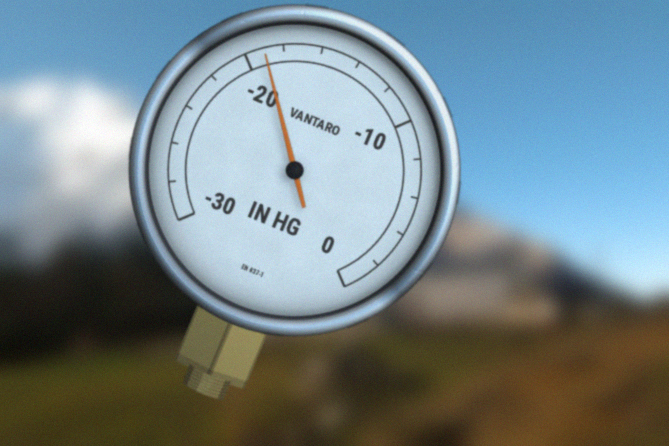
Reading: -19 inHg
